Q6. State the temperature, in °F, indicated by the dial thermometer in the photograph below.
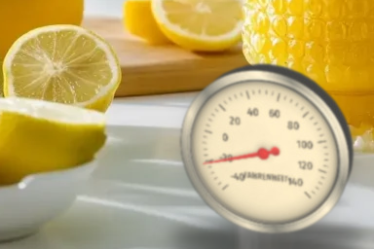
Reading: -20 °F
